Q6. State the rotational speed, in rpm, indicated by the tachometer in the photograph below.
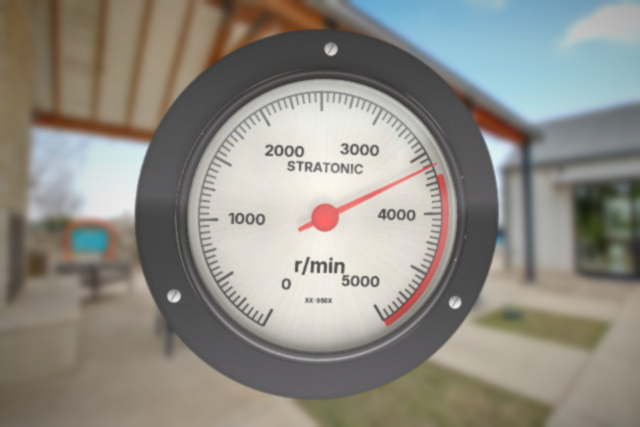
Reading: 3600 rpm
